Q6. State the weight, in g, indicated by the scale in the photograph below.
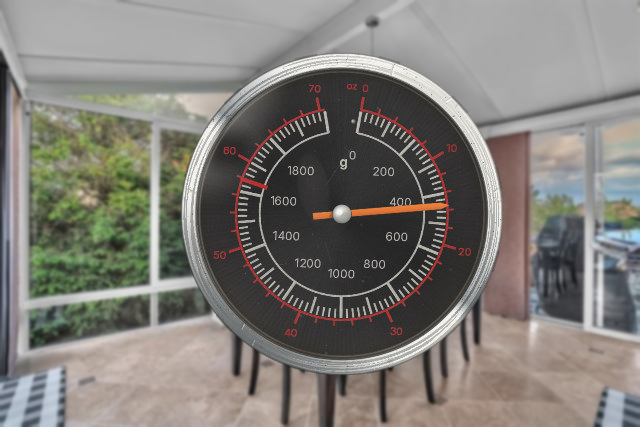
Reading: 440 g
